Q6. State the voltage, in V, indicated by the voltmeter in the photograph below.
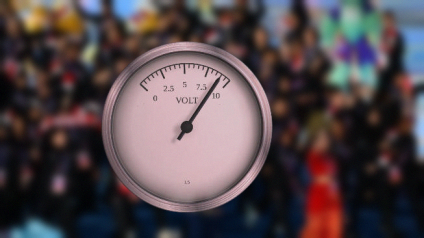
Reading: 9 V
